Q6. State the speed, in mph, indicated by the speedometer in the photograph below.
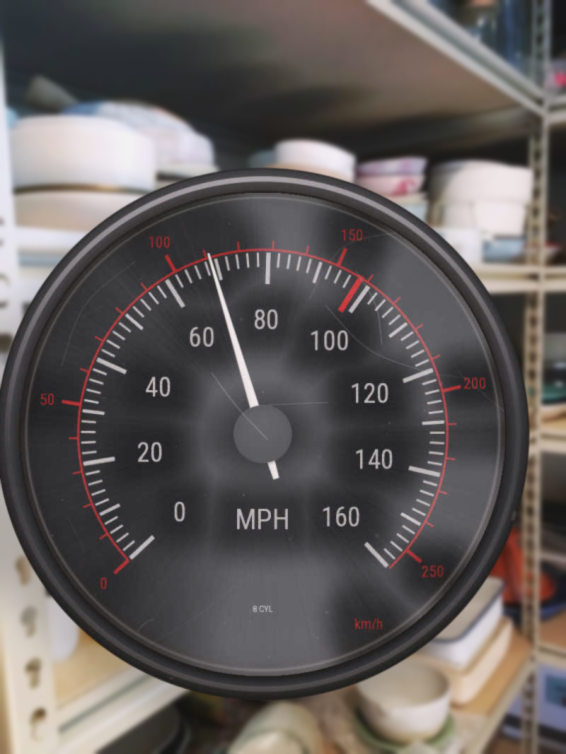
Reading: 69 mph
